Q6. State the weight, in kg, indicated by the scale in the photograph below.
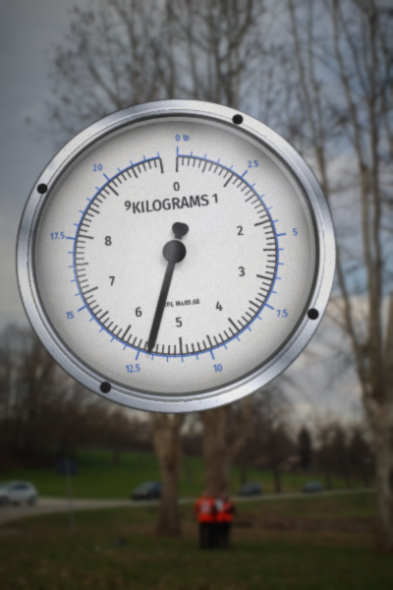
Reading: 5.5 kg
